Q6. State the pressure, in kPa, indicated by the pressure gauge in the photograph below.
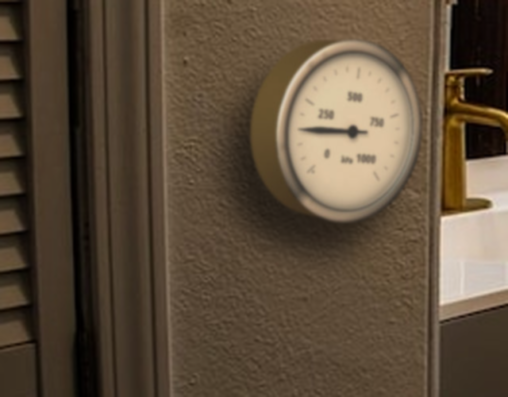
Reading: 150 kPa
